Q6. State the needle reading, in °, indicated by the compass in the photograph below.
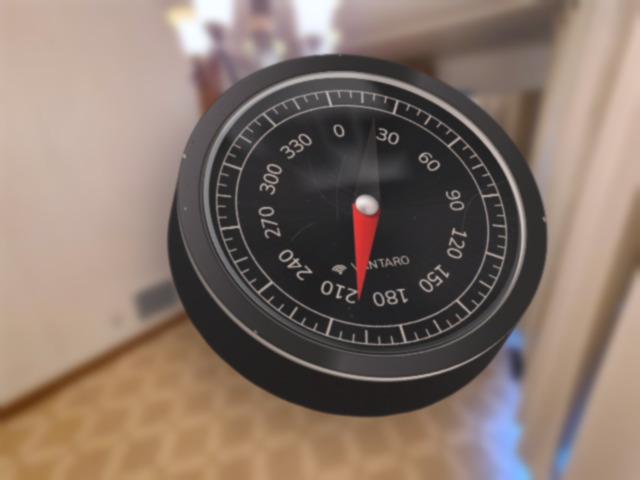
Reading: 200 °
